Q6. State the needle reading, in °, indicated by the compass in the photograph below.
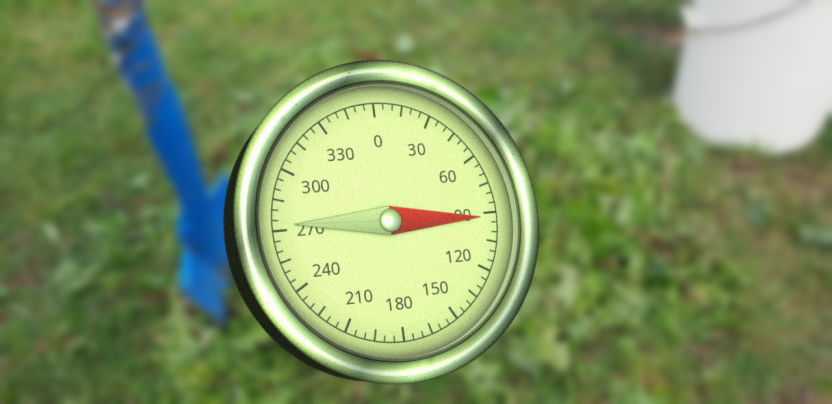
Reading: 92.5 °
